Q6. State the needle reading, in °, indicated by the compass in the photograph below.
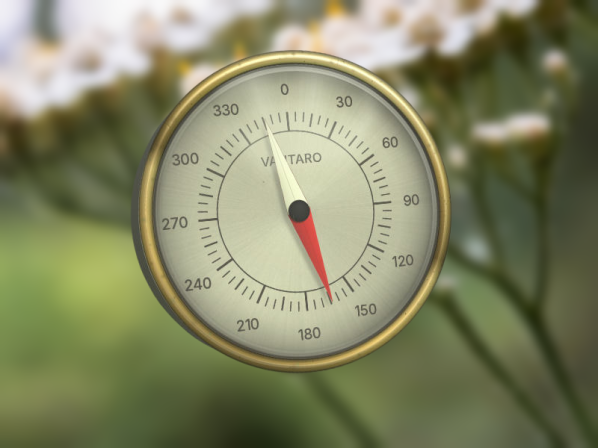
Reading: 165 °
